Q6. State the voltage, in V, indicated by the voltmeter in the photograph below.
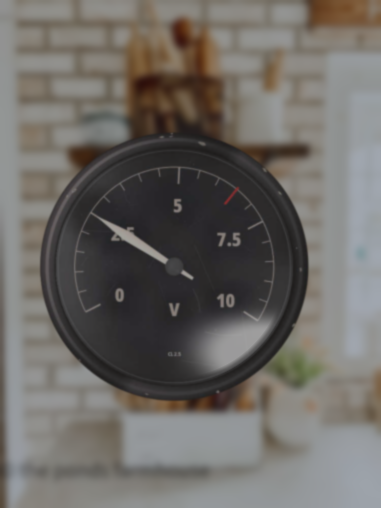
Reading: 2.5 V
